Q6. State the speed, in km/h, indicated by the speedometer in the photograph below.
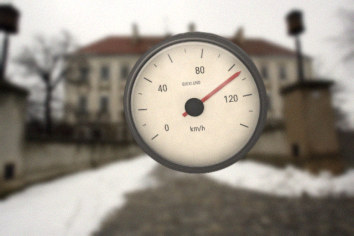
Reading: 105 km/h
